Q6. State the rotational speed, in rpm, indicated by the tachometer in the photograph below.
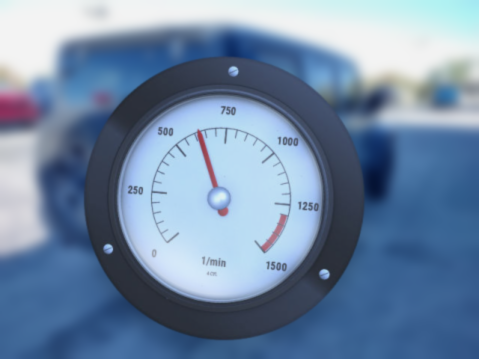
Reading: 625 rpm
